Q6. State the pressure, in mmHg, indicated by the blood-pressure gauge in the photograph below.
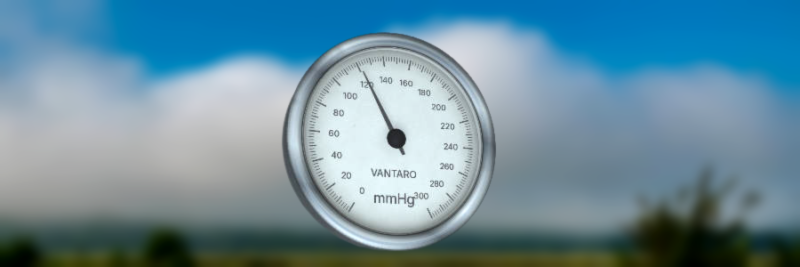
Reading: 120 mmHg
